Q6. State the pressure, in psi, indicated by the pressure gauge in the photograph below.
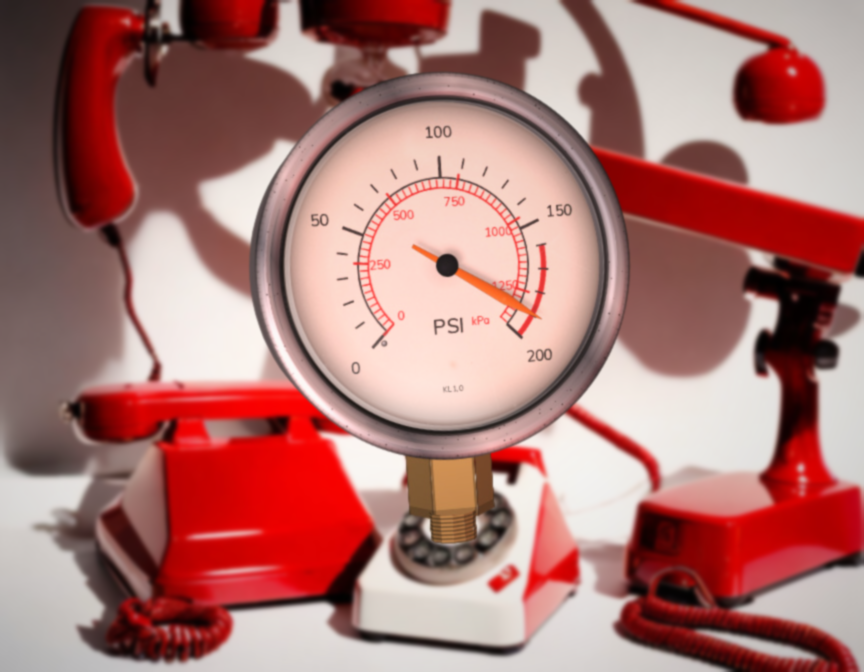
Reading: 190 psi
